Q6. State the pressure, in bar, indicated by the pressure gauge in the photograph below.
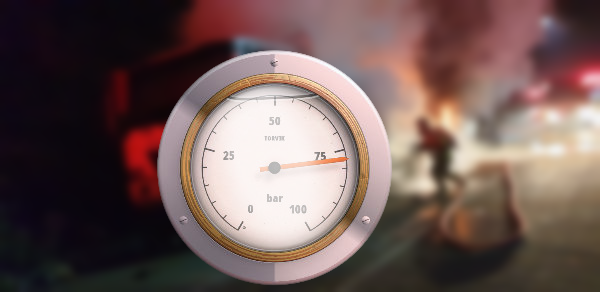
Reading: 77.5 bar
